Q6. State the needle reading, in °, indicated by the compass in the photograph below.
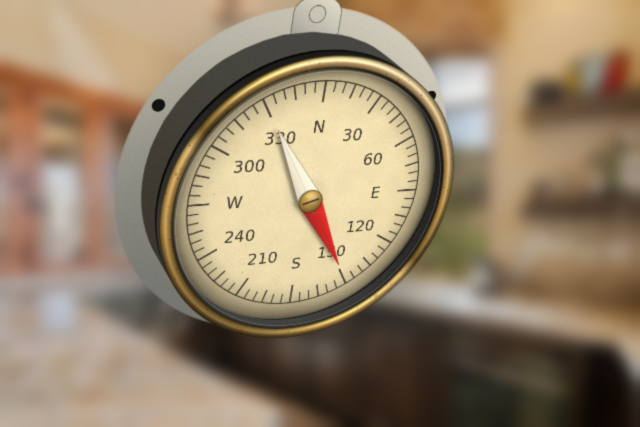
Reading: 150 °
